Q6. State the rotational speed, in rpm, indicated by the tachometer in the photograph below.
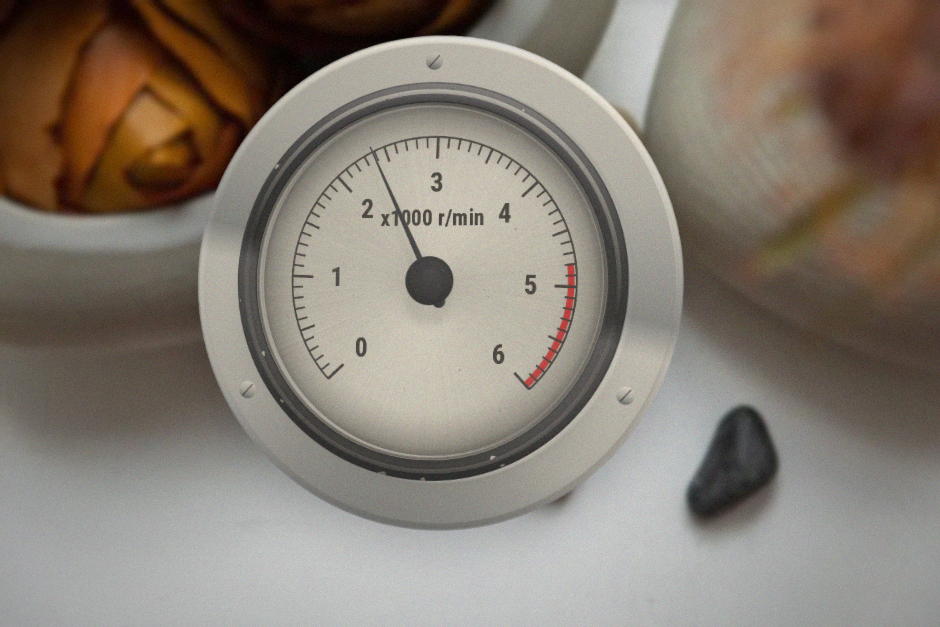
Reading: 2400 rpm
